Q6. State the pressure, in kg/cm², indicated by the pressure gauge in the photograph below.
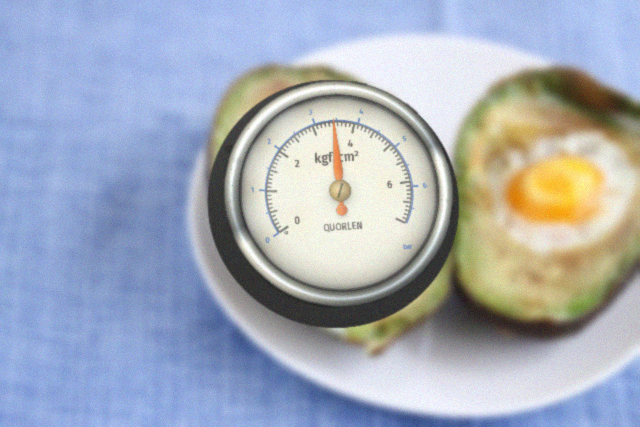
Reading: 3.5 kg/cm²
